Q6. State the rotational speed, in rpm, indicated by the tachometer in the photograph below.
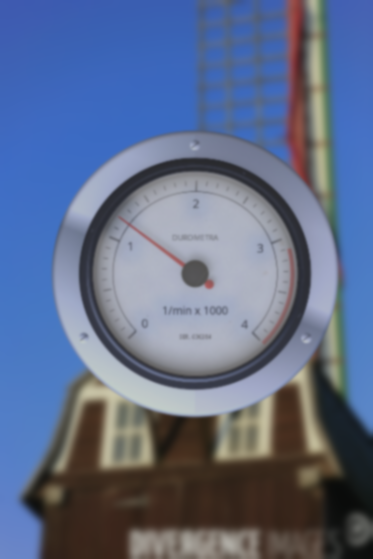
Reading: 1200 rpm
